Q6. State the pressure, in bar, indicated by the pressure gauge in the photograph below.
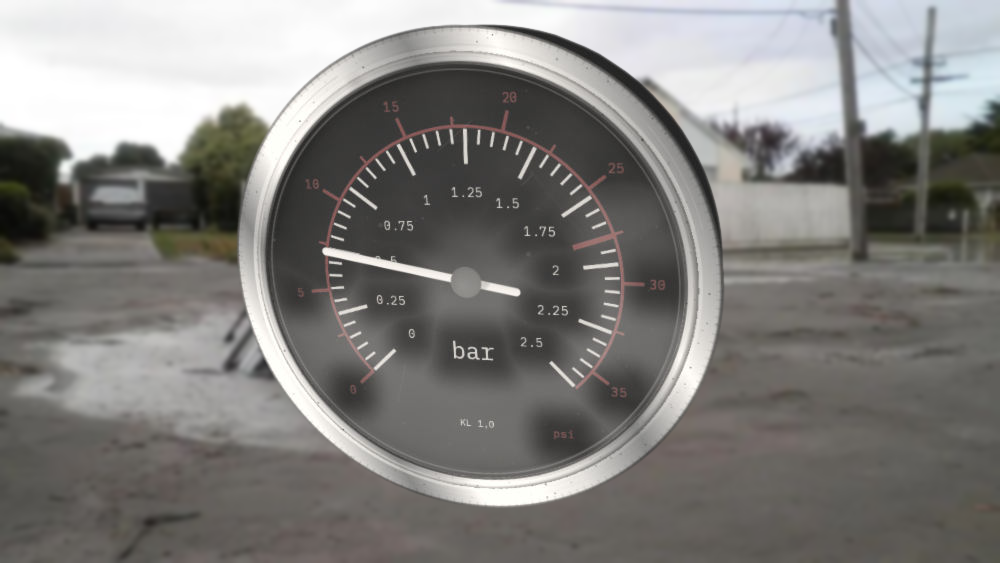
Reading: 0.5 bar
